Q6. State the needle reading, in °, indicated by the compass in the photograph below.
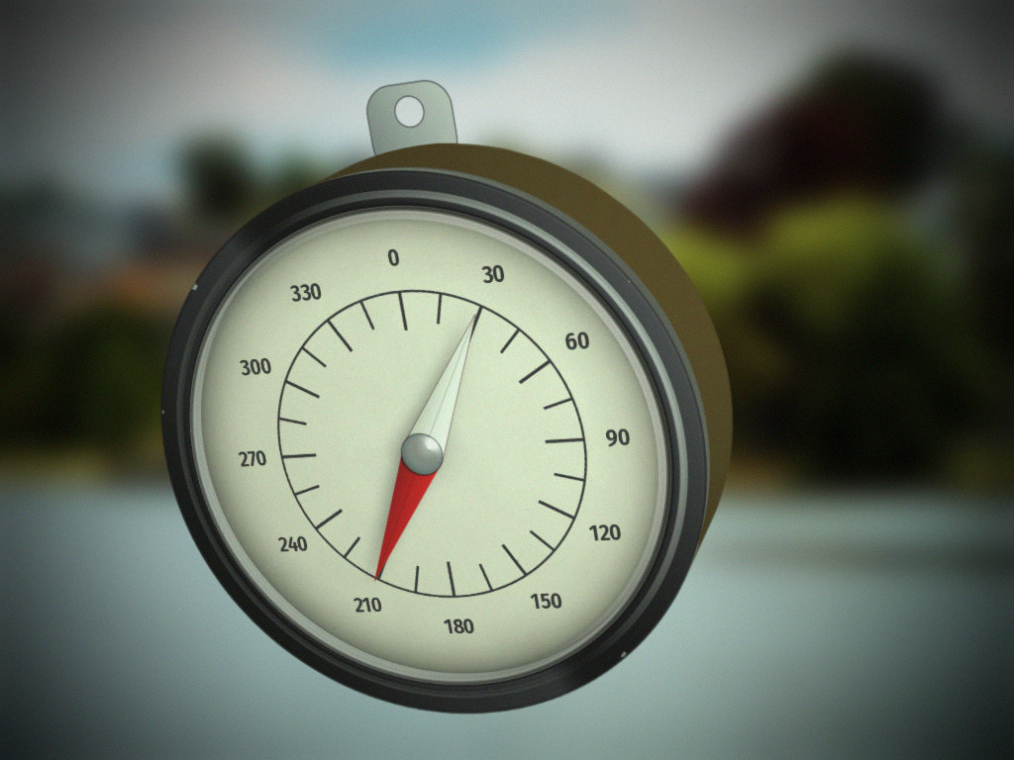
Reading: 210 °
